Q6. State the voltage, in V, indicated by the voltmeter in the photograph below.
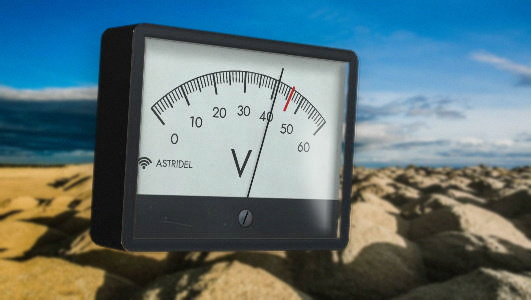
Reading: 40 V
